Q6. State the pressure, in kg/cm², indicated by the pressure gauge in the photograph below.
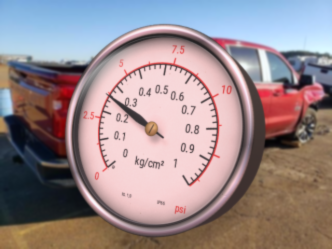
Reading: 0.26 kg/cm²
